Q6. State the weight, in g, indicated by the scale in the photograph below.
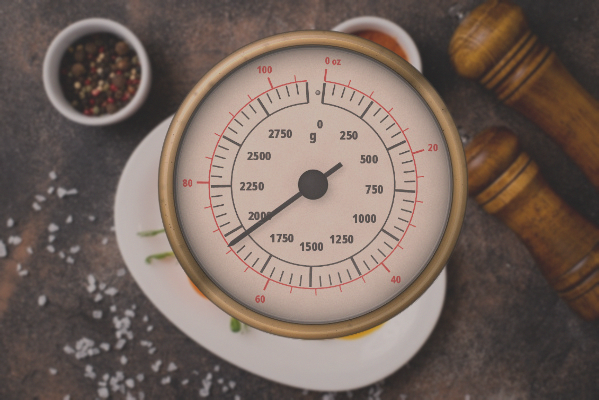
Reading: 1950 g
